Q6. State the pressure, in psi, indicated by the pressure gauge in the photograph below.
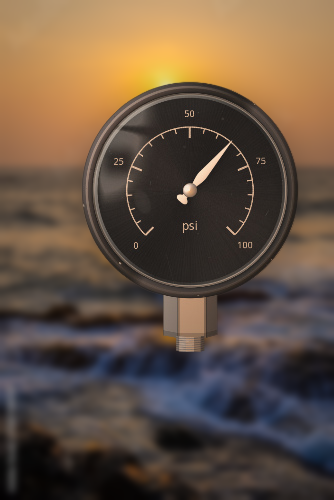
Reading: 65 psi
